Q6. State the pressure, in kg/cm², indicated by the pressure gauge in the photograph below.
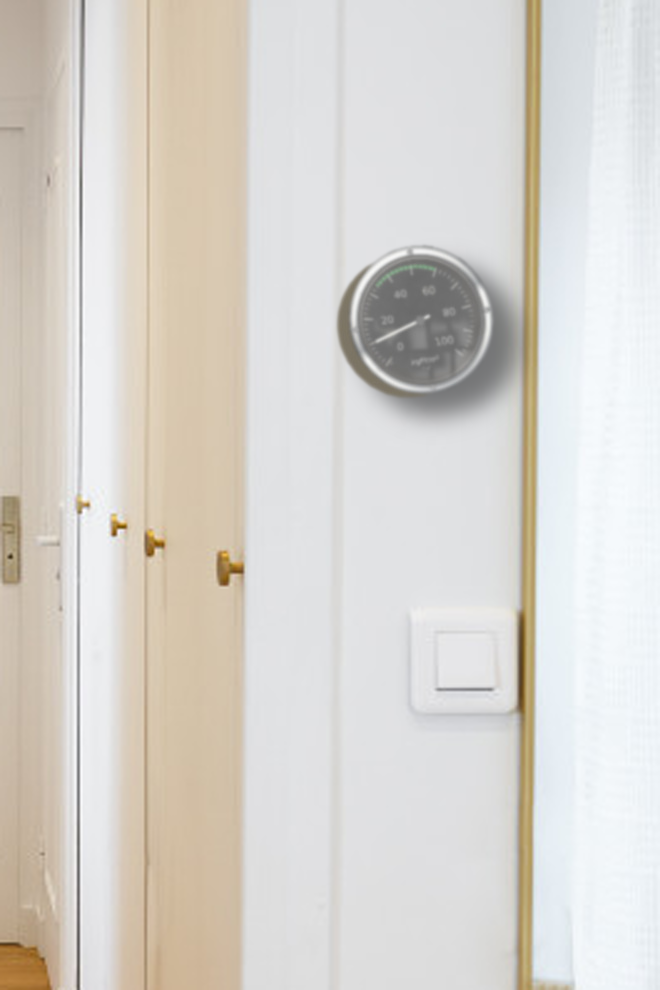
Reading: 10 kg/cm²
